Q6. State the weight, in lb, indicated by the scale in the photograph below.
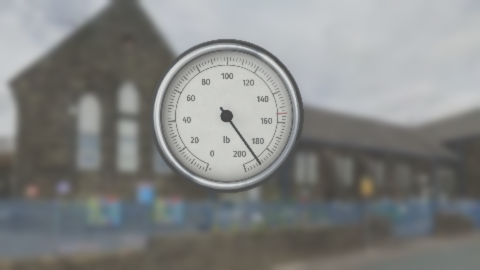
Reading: 190 lb
